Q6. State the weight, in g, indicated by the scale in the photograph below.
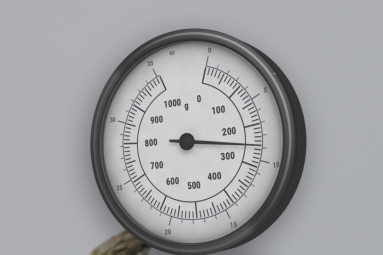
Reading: 250 g
